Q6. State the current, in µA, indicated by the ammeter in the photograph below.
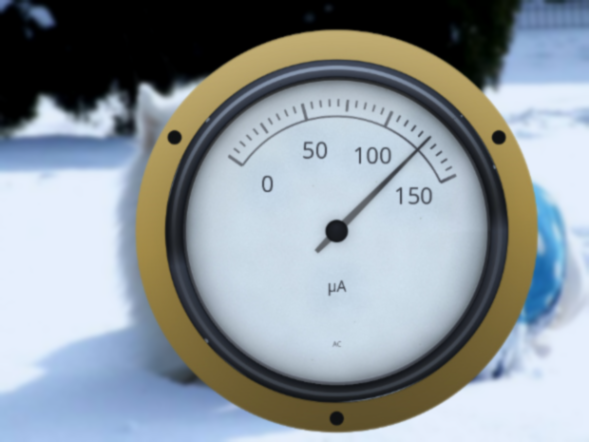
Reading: 125 µA
